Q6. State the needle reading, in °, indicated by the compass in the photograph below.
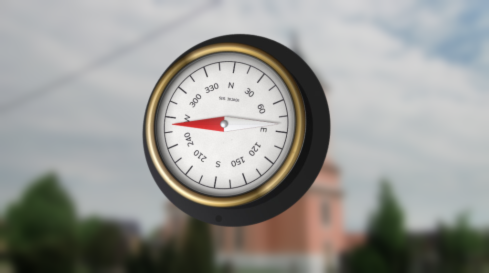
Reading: 262.5 °
